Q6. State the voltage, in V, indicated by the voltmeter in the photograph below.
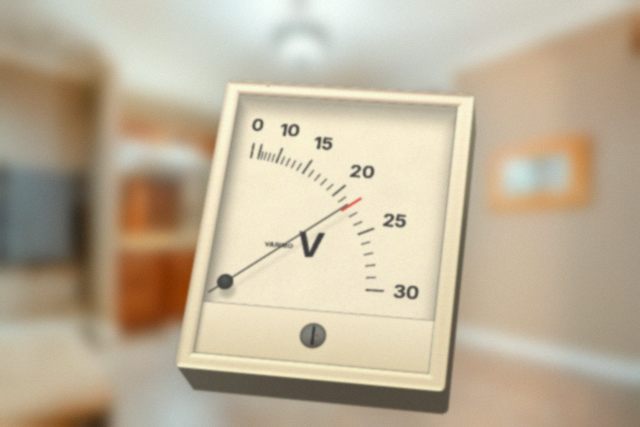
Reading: 22 V
